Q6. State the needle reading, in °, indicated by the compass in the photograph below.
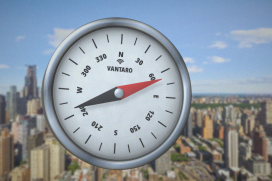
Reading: 67.5 °
